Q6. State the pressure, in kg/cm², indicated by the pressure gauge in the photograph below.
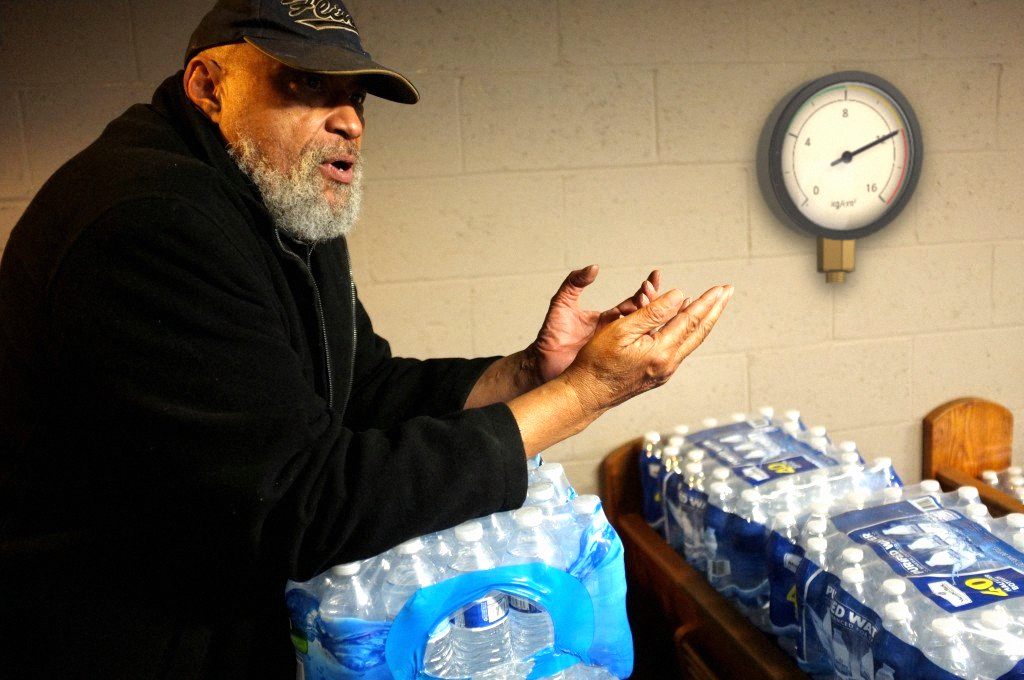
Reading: 12 kg/cm²
